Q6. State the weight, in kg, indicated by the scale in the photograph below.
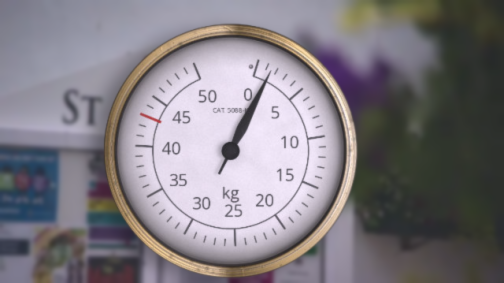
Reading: 1.5 kg
